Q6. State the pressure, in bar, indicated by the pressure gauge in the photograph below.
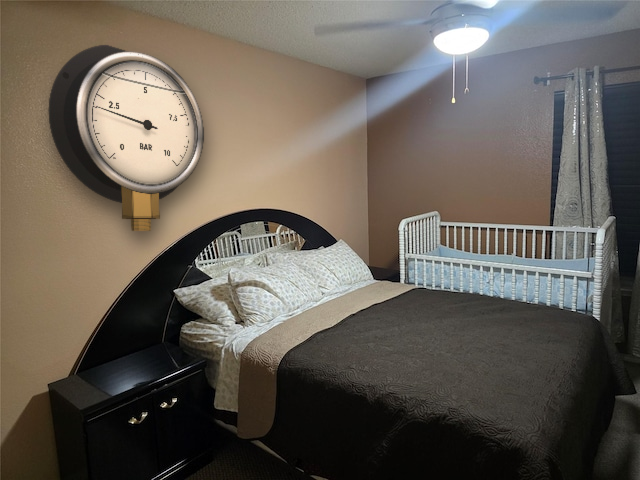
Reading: 2 bar
